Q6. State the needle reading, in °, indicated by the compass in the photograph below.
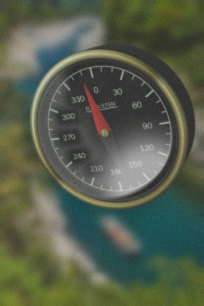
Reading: 350 °
